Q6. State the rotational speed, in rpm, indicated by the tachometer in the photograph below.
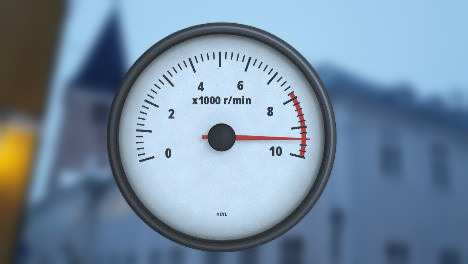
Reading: 9400 rpm
